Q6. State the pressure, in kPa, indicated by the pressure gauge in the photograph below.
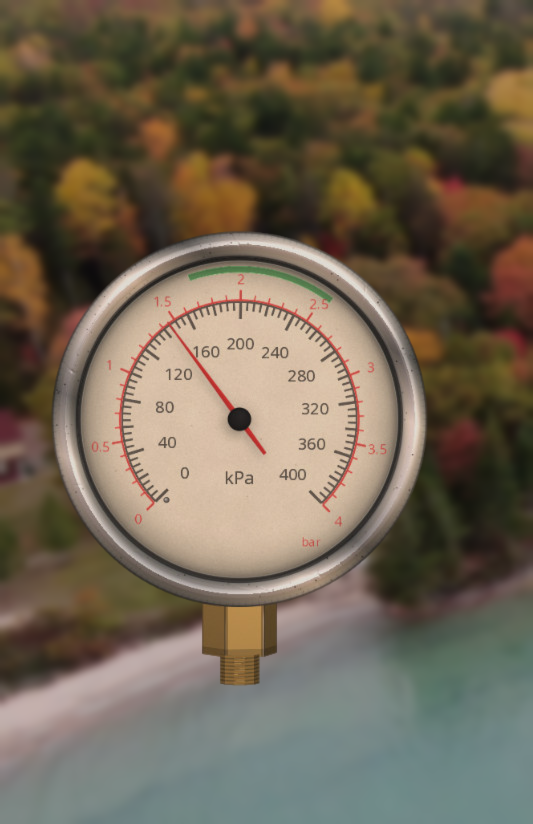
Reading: 145 kPa
